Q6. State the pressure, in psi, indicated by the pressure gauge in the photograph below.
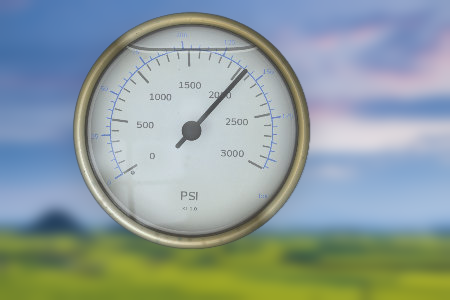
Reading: 2050 psi
